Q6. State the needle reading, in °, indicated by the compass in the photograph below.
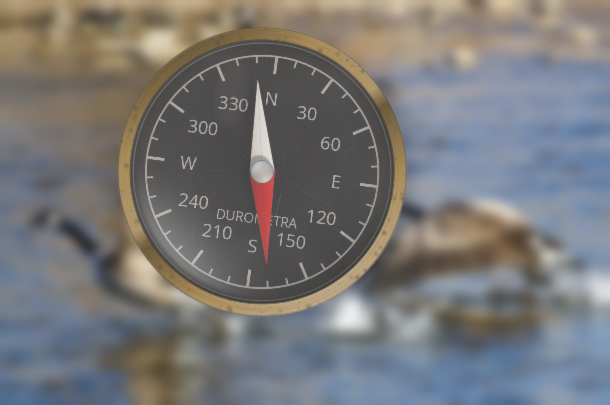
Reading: 170 °
